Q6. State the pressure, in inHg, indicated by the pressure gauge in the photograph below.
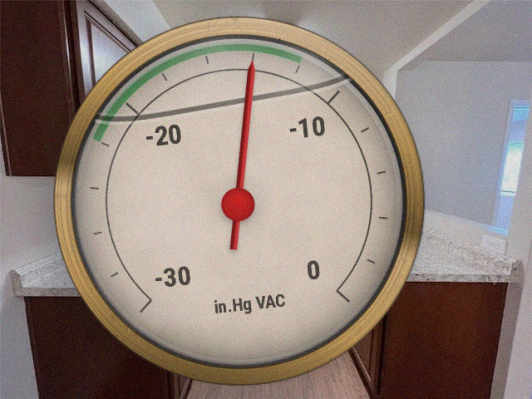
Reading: -14 inHg
